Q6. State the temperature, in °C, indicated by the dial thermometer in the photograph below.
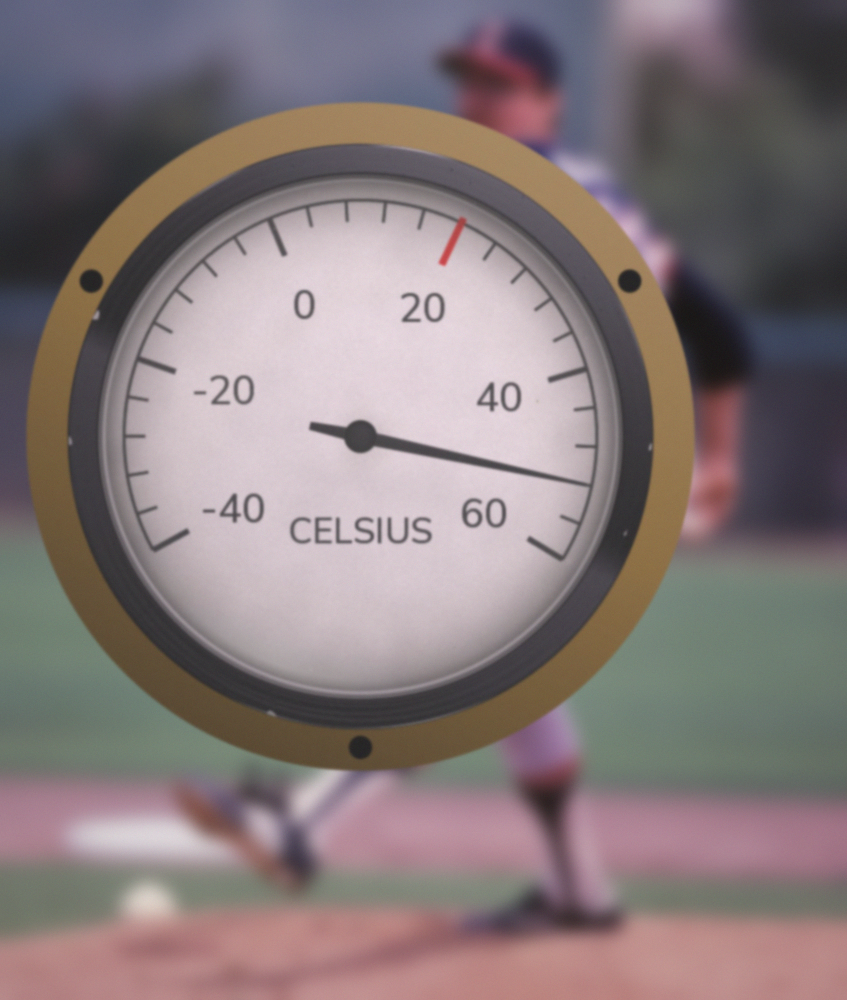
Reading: 52 °C
